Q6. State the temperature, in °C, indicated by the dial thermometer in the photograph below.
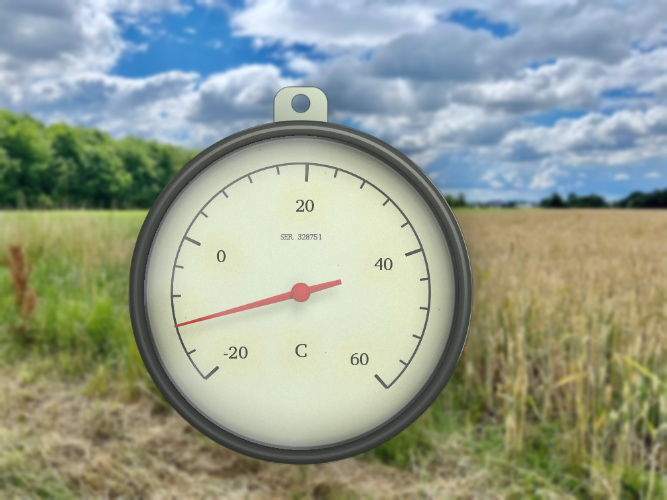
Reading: -12 °C
